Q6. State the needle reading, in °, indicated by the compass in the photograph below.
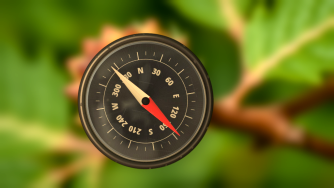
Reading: 145 °
